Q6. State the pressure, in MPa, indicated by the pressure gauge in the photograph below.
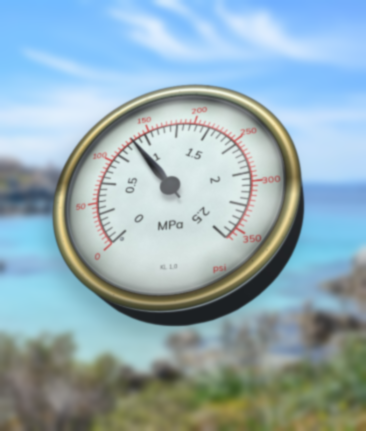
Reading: 0.9 MPa
